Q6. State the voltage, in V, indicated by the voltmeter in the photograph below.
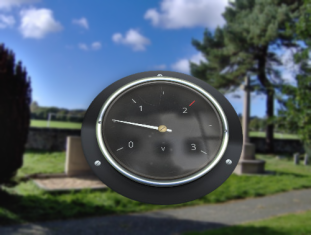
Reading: 0.5 V
